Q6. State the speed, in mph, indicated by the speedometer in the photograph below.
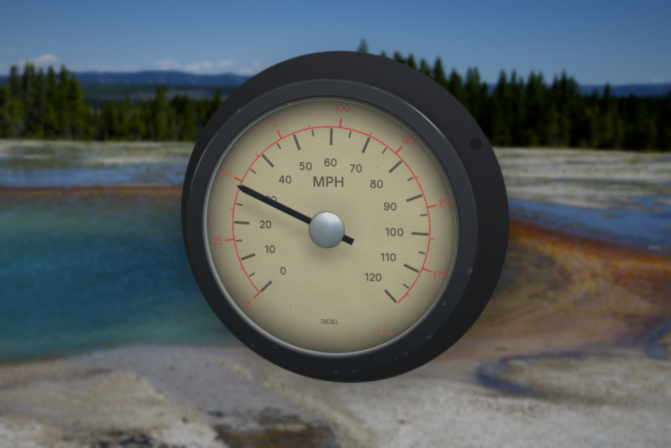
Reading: 30 mph
